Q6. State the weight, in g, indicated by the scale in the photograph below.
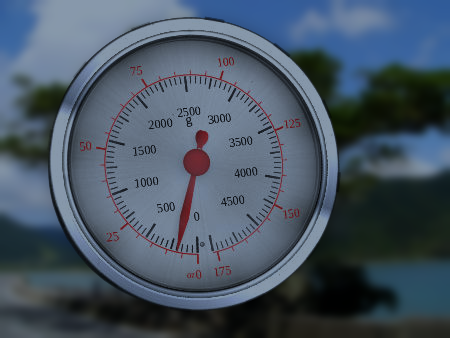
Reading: 200 g
